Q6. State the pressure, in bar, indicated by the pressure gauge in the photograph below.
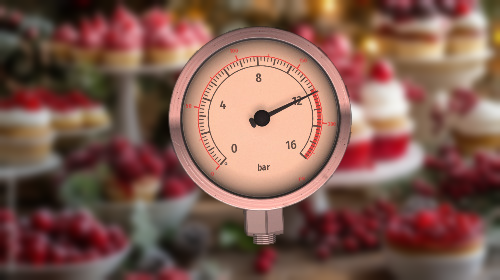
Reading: 12 bar
